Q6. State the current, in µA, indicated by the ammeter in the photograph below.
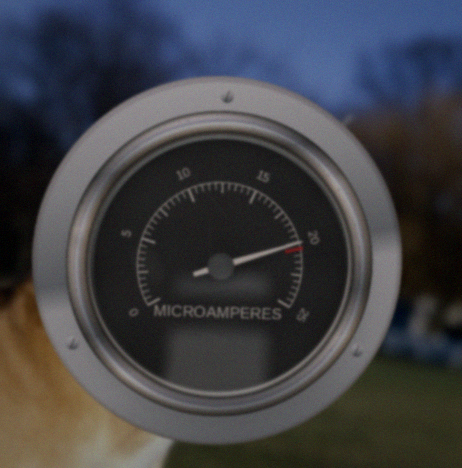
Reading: 20 µA
